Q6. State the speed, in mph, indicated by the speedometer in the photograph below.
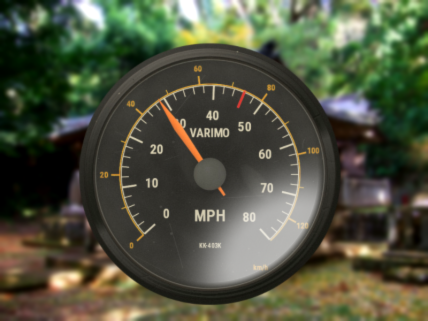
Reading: 29 mph
